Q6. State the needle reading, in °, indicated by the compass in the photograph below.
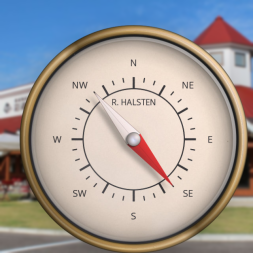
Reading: 140 °
